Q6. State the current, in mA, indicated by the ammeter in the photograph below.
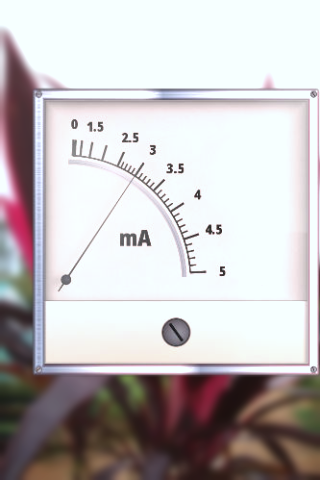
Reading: 3 mA
